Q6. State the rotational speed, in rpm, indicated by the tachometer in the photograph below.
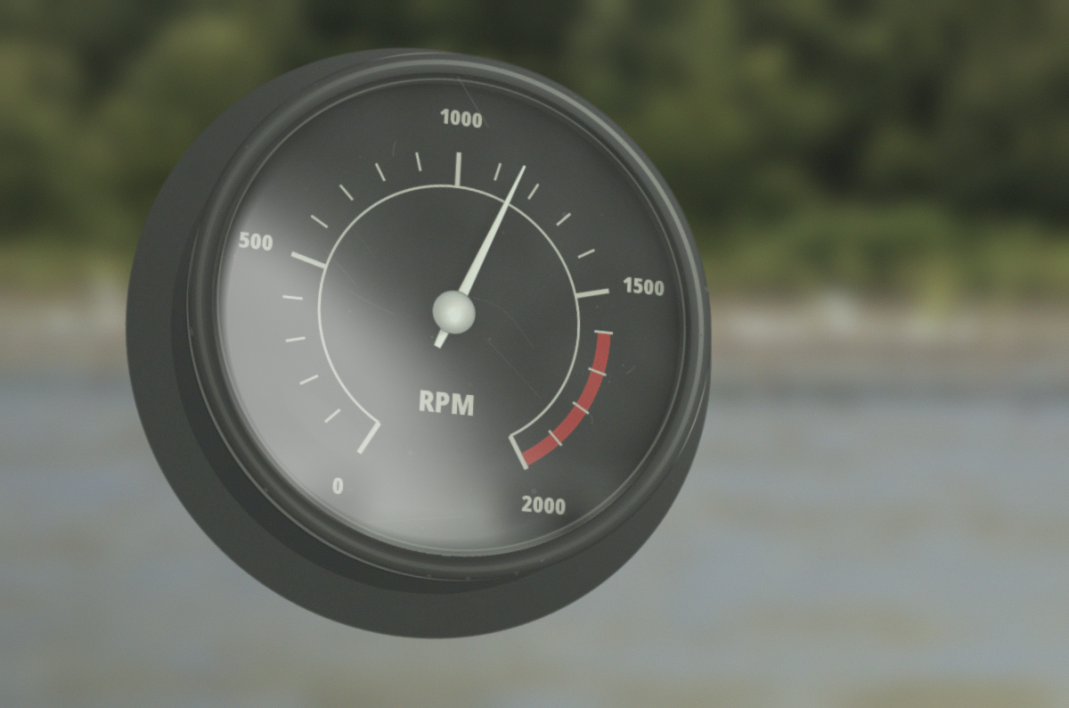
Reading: 1150 rpm
